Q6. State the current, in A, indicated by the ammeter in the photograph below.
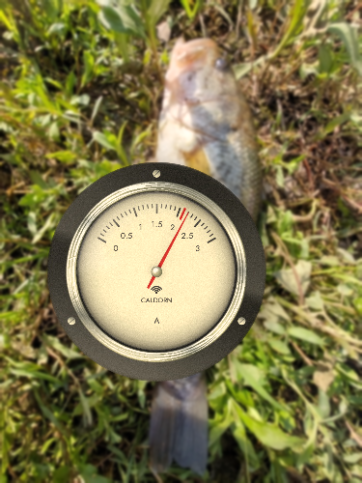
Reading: 2.2 A
